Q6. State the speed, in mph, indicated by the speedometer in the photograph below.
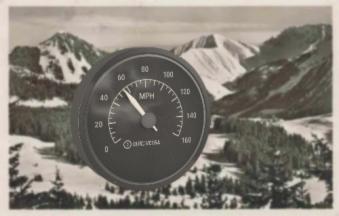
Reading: 55 mph
